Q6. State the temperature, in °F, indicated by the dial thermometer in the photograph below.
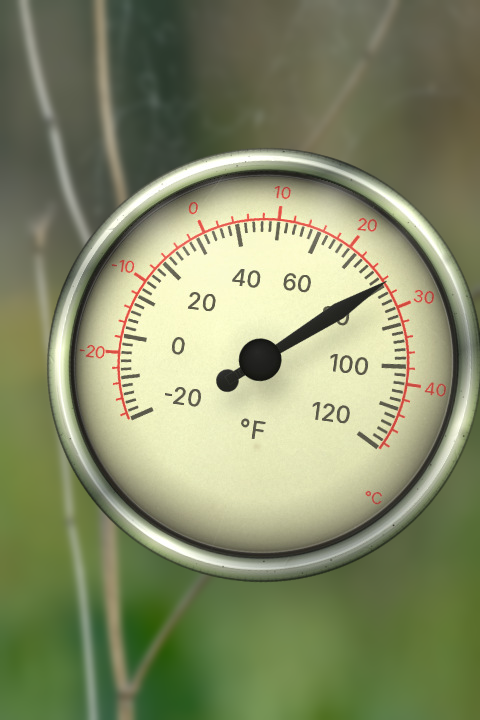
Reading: 80 °F
